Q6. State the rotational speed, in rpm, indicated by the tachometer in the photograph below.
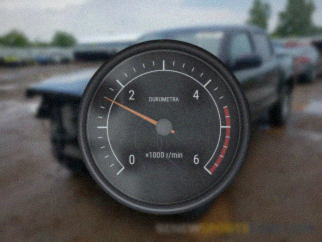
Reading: 1600 rpm
